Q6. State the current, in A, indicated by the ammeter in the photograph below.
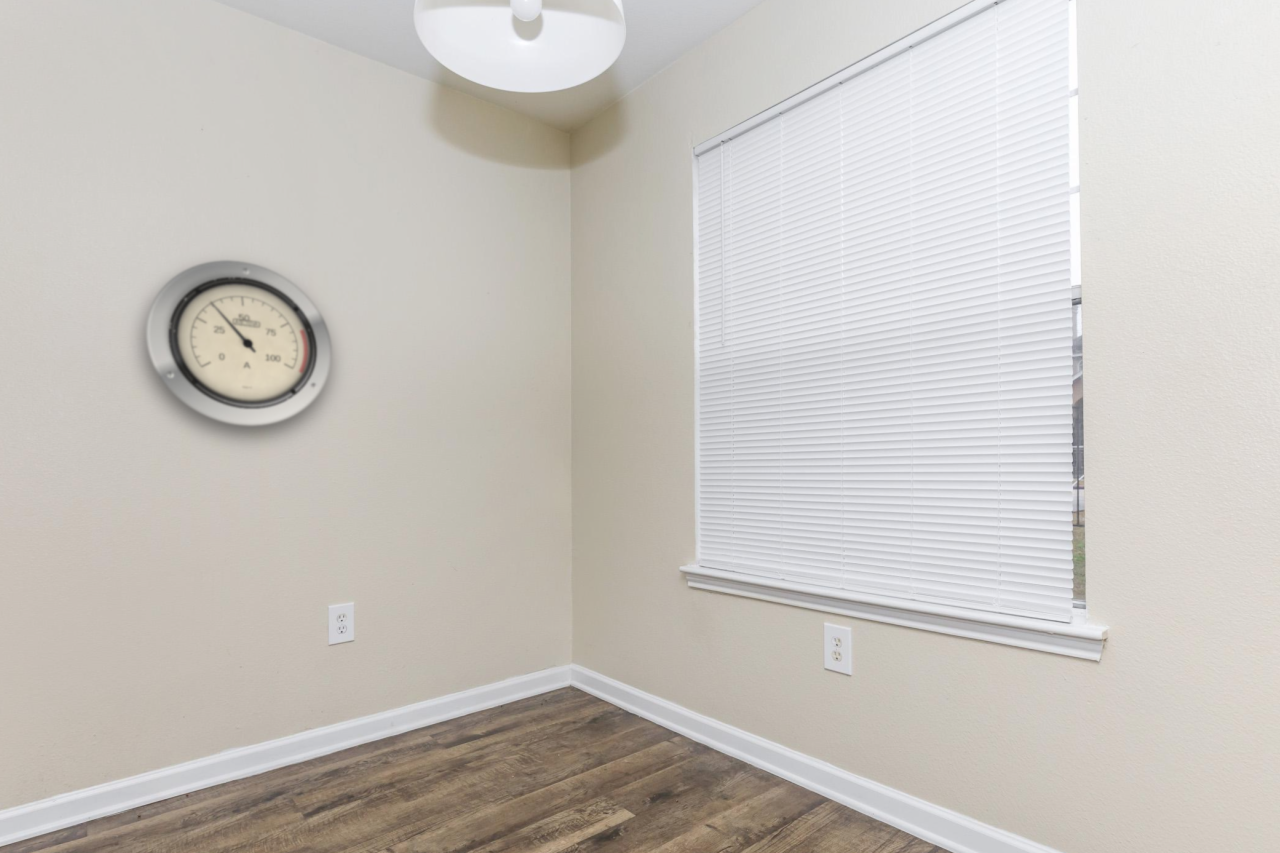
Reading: 35 A
